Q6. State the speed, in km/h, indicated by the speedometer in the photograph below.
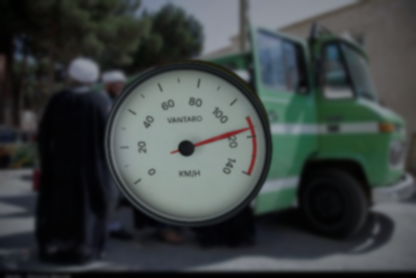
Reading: 115 km/h
